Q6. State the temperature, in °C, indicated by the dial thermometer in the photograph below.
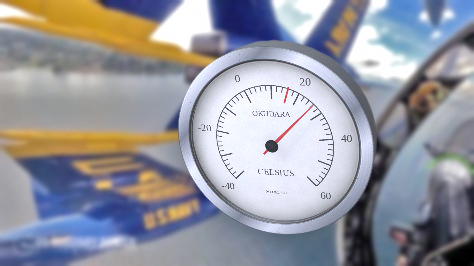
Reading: 26 °C
